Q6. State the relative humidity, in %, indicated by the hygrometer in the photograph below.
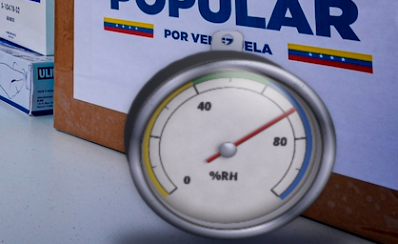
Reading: 70 %
